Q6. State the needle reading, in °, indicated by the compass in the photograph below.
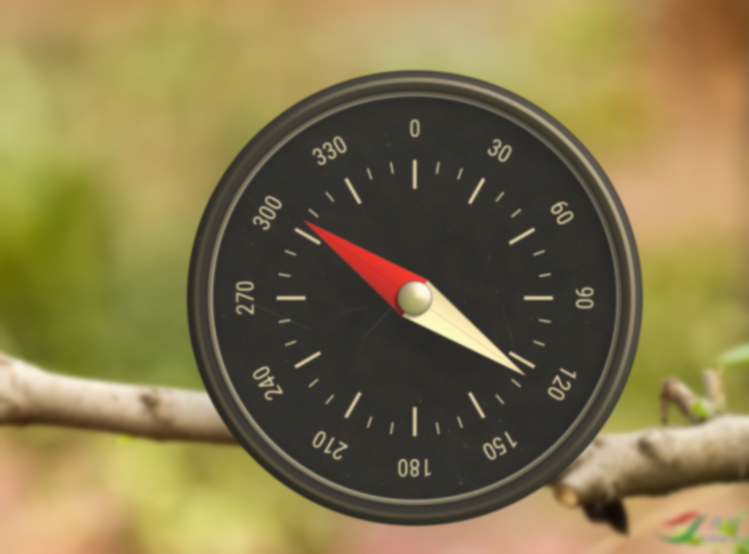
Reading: 305 °
